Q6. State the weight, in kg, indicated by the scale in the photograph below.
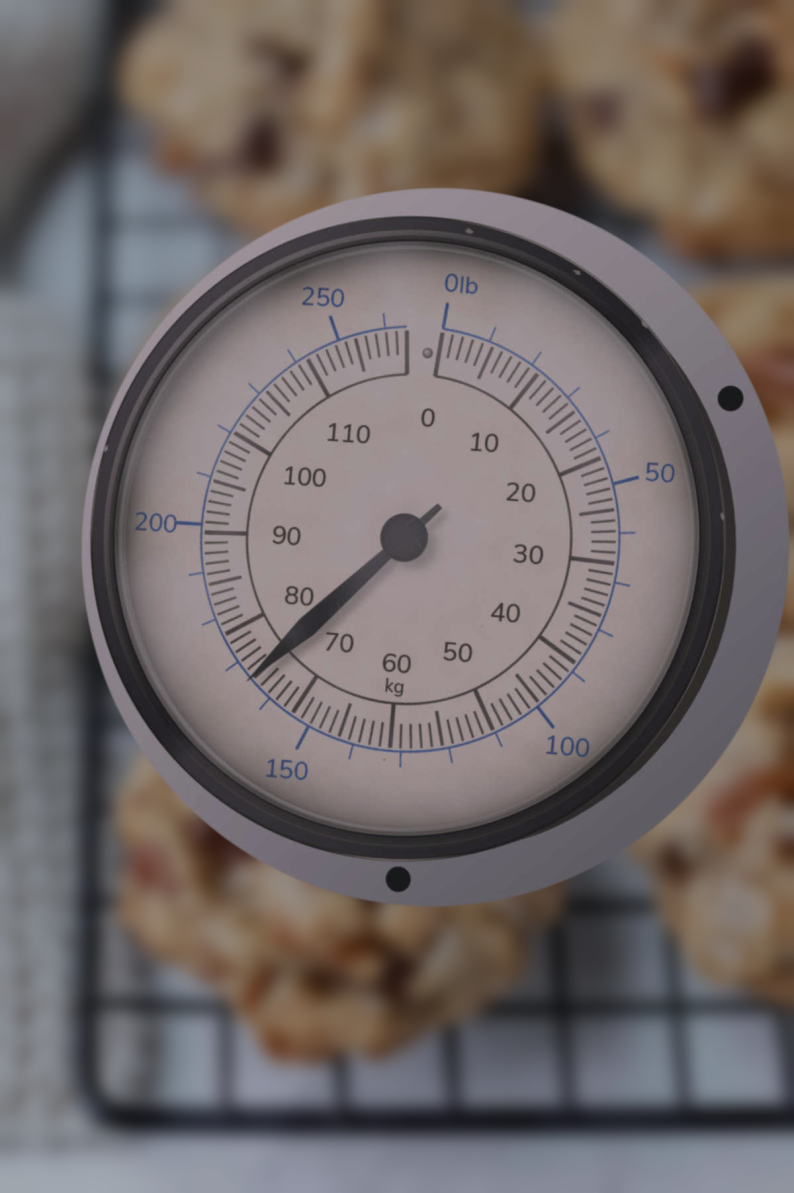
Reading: 75 kg
